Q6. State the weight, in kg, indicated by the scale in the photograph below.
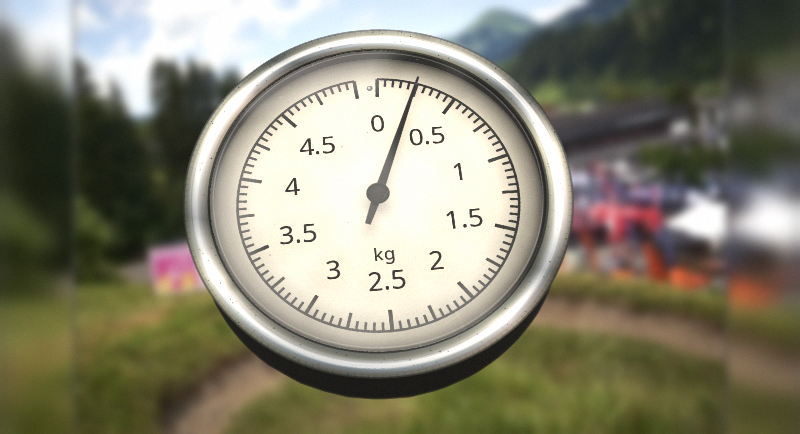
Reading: 0.25 kg
